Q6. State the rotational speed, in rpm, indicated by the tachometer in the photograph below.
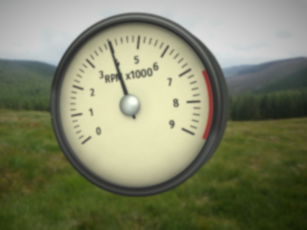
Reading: 4000 rpm
